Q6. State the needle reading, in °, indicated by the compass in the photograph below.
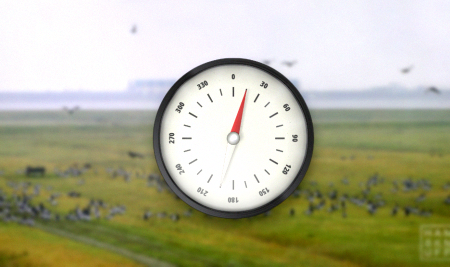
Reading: 15 °
